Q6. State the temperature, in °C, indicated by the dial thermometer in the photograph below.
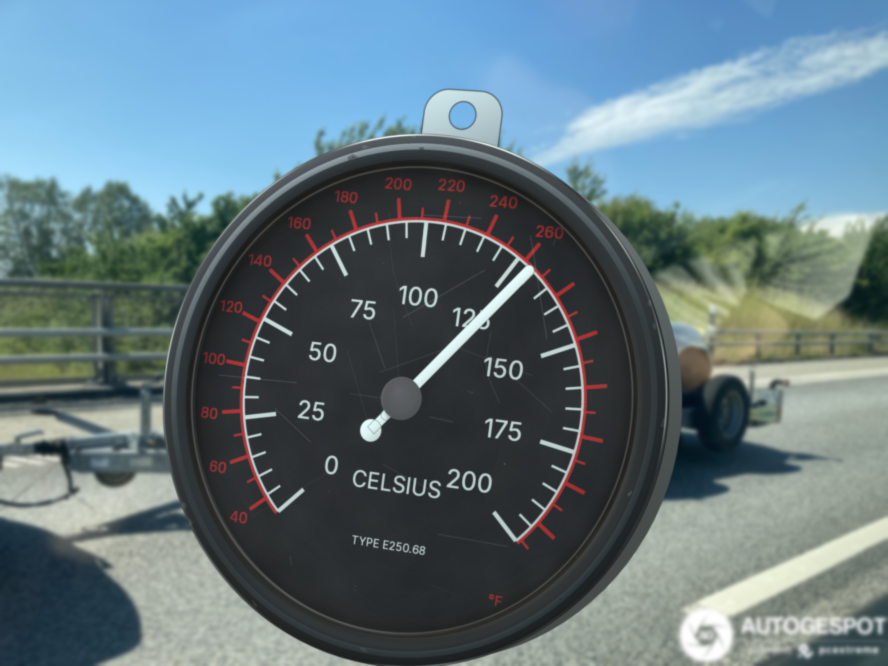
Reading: 130 °C
